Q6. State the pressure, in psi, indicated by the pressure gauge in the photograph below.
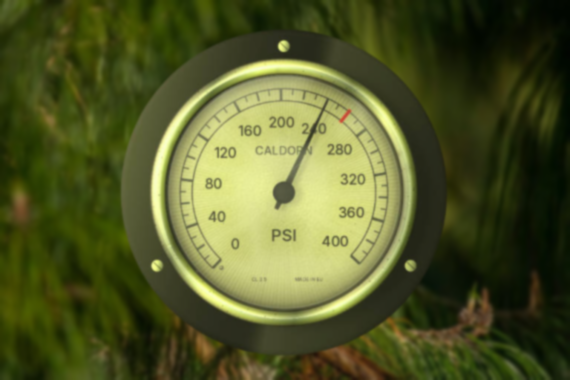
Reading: 240 psi
